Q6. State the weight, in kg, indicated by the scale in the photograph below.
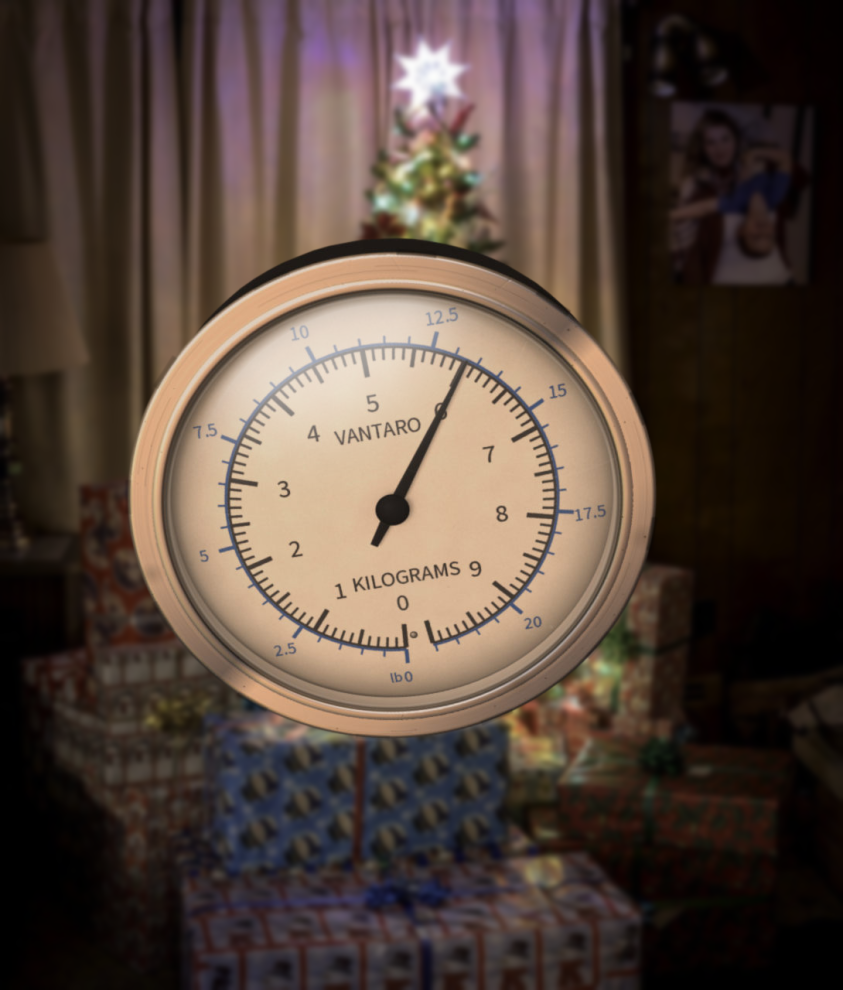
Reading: 6 kg
